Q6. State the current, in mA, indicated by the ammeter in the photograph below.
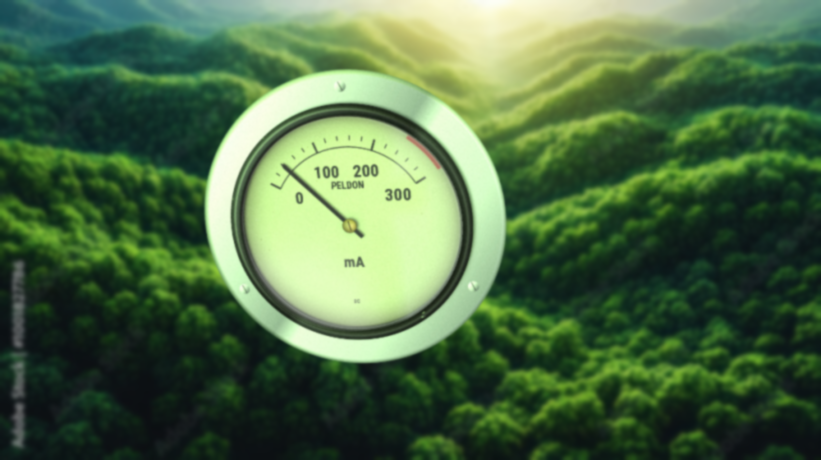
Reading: 40 mA
